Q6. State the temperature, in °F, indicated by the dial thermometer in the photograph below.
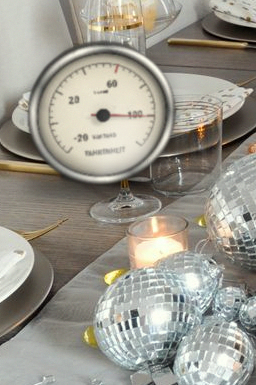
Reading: 100 °F
